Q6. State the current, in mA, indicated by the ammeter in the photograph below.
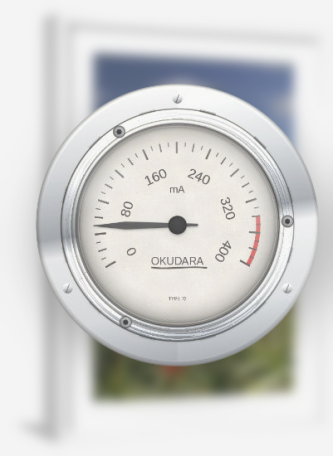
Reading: 50 mA
